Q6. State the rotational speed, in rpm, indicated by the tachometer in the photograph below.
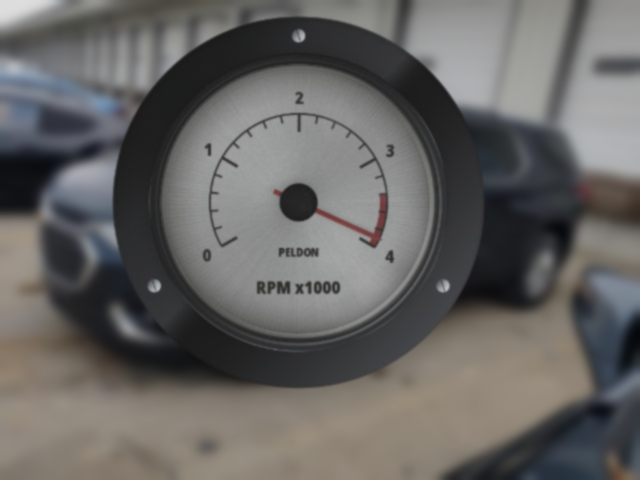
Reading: 3900 rpm
